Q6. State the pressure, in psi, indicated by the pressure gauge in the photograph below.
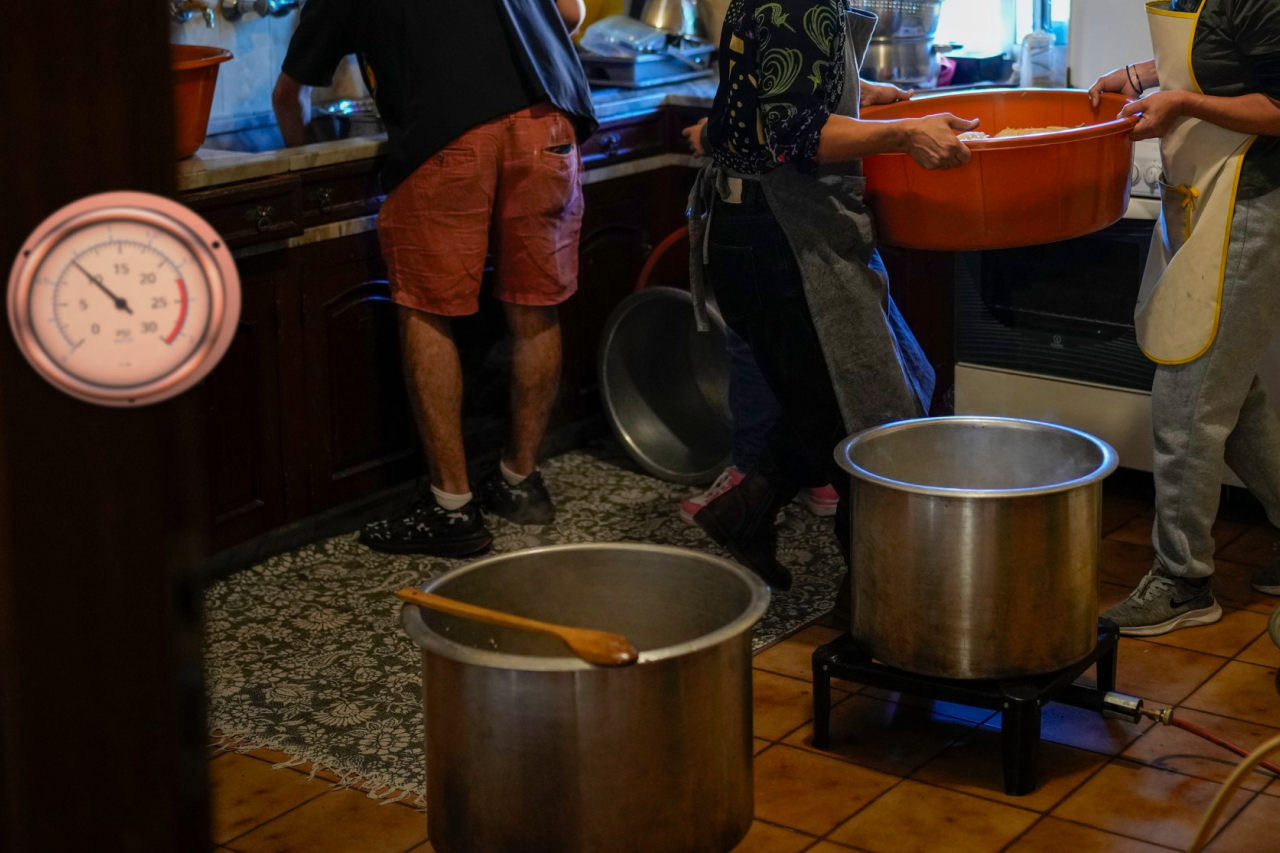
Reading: 10 psi
